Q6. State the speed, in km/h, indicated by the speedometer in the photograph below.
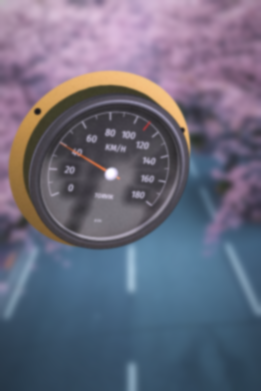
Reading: 40 km/h
